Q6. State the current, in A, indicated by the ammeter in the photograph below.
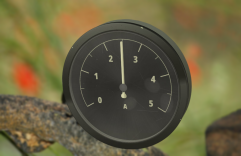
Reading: 2.5 A
